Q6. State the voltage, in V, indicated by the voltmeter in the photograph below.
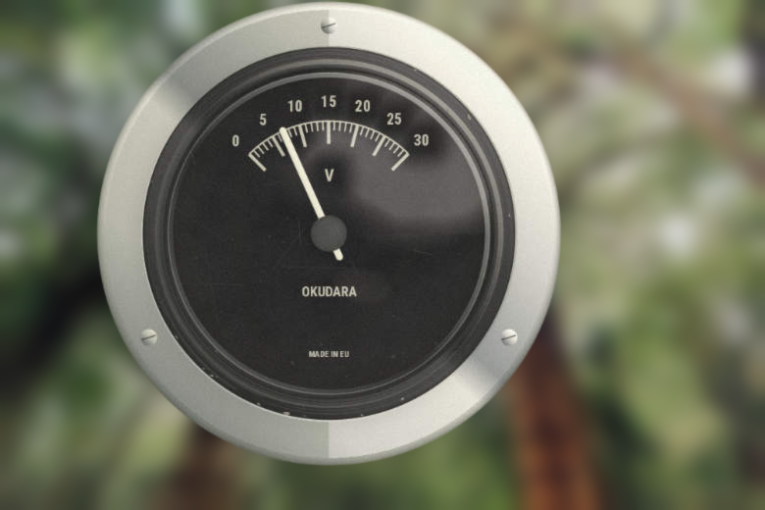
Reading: 7 V
